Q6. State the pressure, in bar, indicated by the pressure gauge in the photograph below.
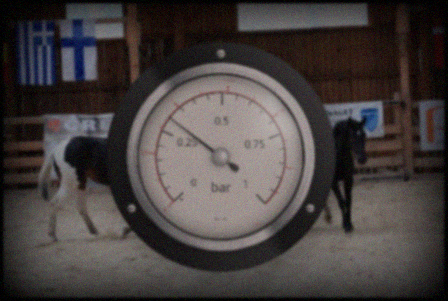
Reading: 0.3 bar
